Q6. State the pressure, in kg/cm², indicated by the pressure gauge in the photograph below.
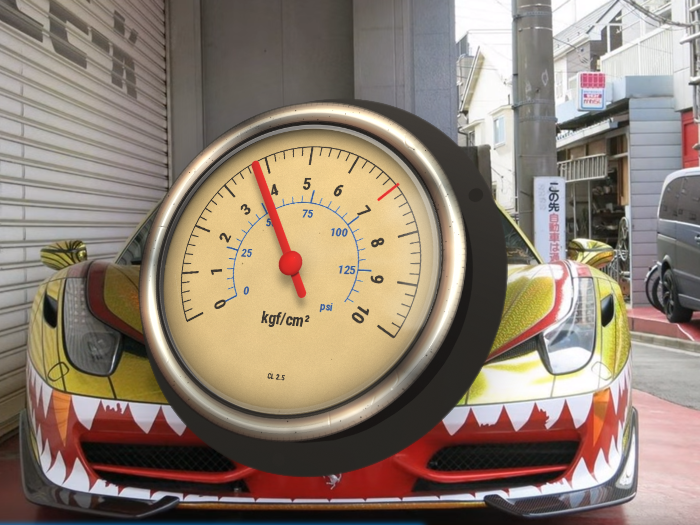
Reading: 3.8 kg/cm²
